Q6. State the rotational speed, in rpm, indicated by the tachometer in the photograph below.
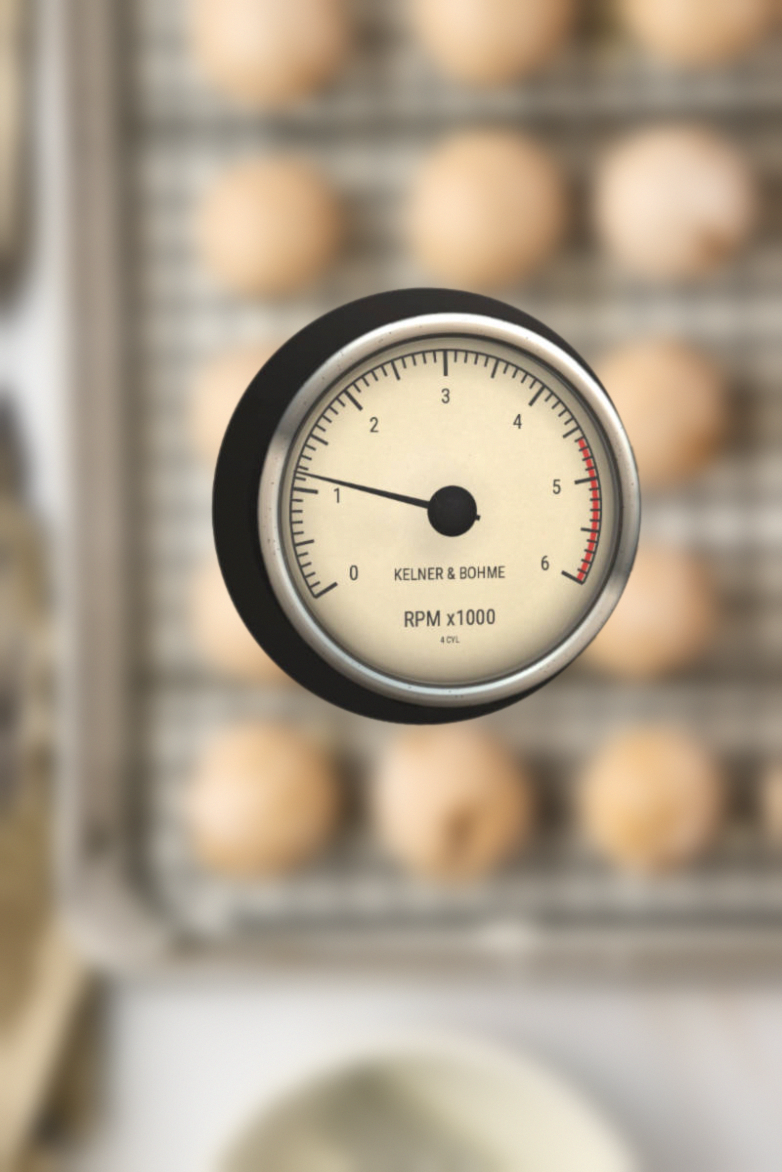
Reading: 1150 rpm
